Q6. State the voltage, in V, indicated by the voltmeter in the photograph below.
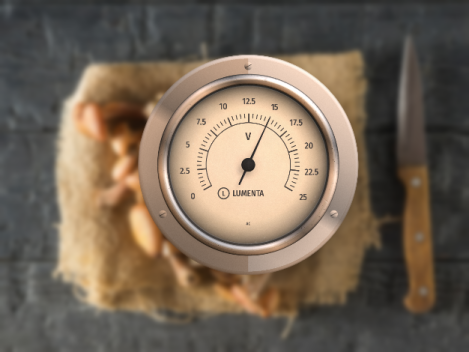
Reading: 15 V
